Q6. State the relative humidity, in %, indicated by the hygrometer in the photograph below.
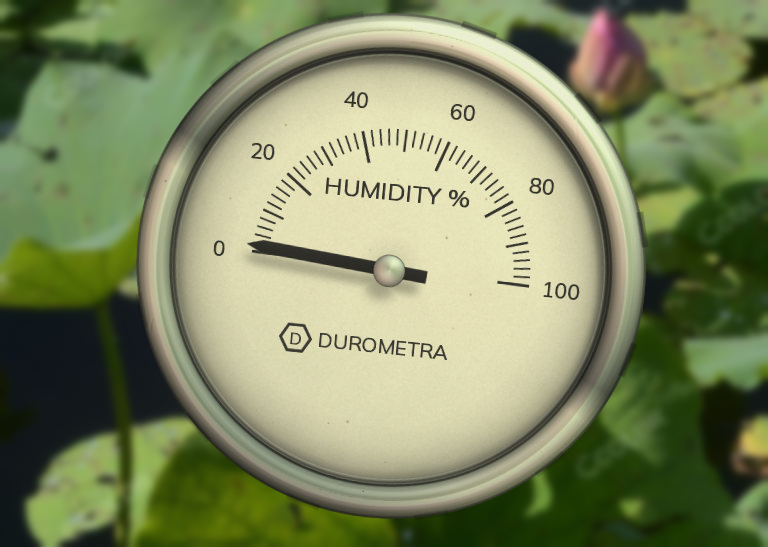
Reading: 2 %
